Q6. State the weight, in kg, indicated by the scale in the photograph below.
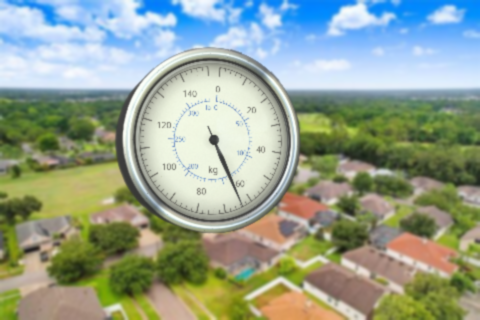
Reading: 64 kg
